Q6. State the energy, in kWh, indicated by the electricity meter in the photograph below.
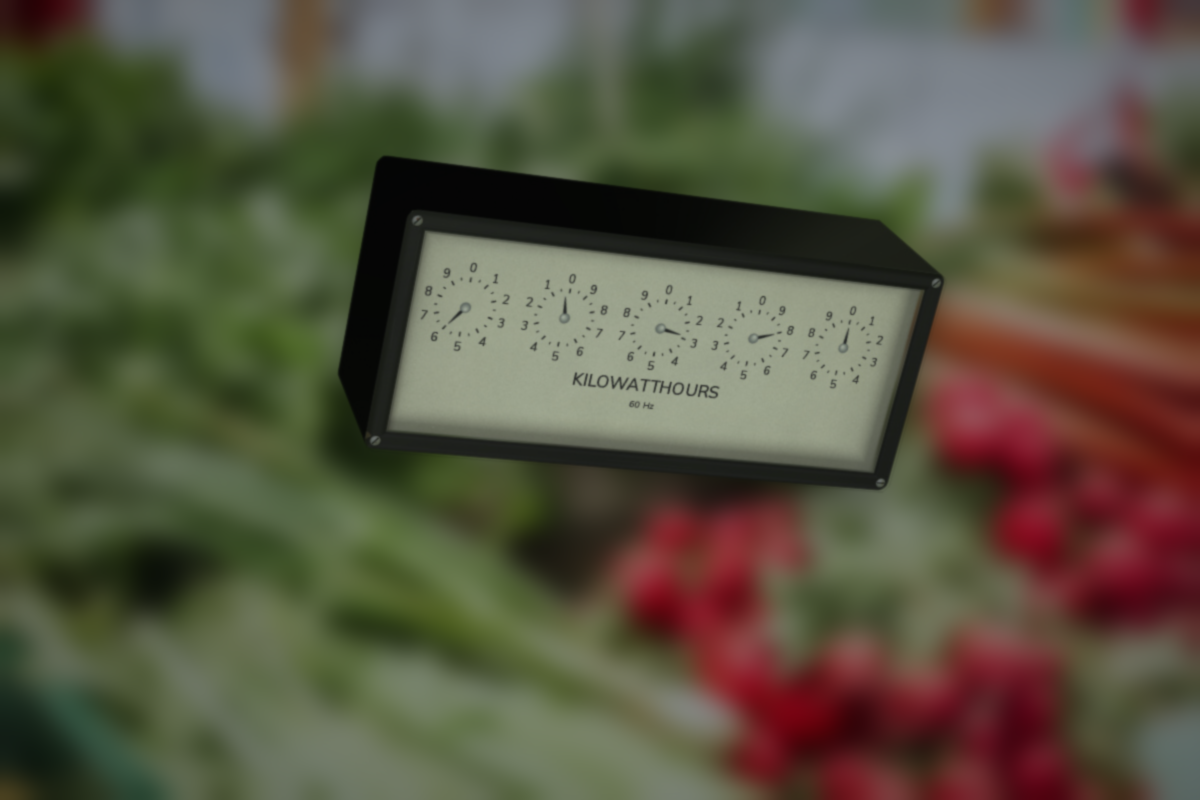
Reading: 60280 kWh
